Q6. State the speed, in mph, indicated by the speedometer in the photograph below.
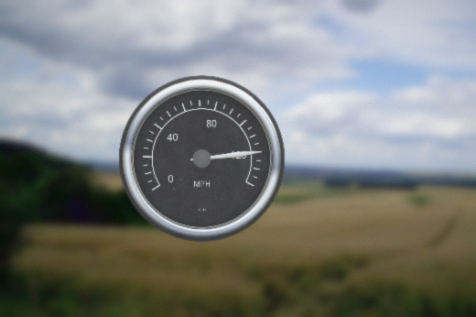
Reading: 120 mph
